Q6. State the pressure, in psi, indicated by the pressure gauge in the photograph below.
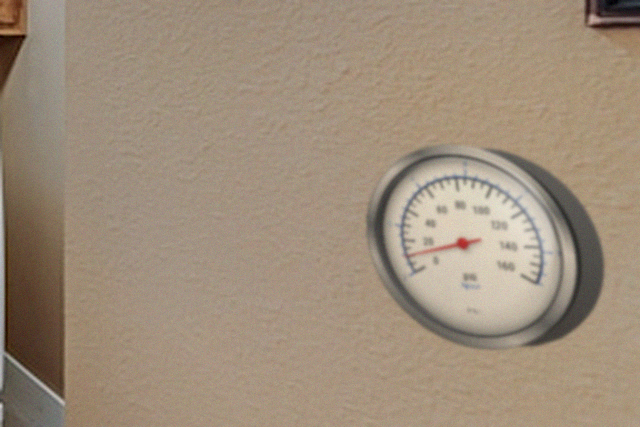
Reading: 10 psi
